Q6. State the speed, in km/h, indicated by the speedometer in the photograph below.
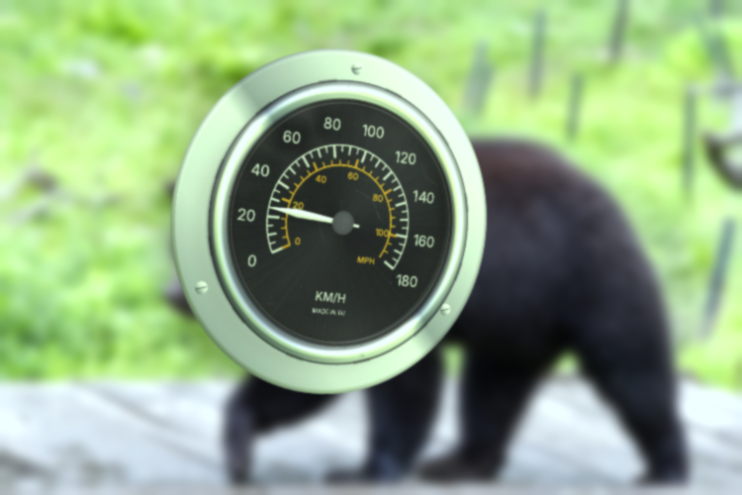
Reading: 25 km/h
